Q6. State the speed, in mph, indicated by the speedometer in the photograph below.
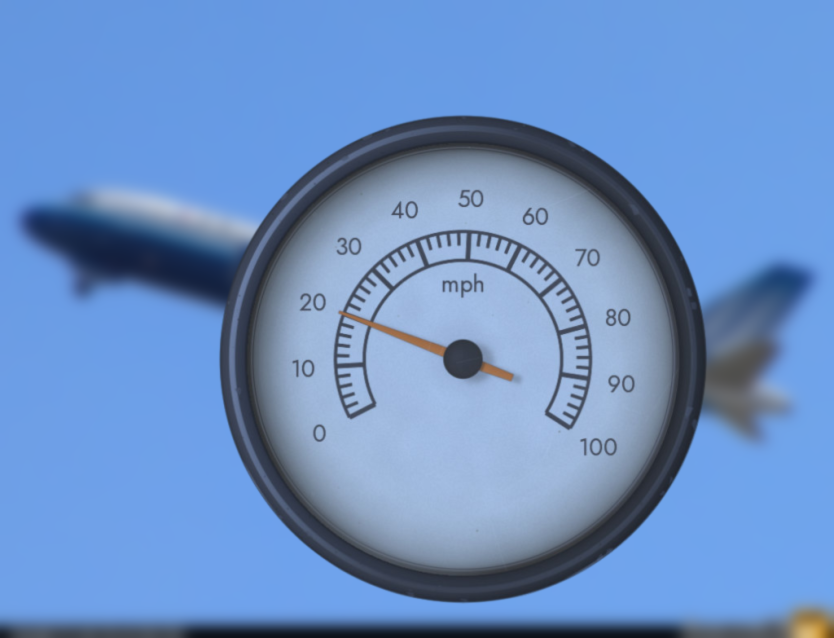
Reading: 20 mph
